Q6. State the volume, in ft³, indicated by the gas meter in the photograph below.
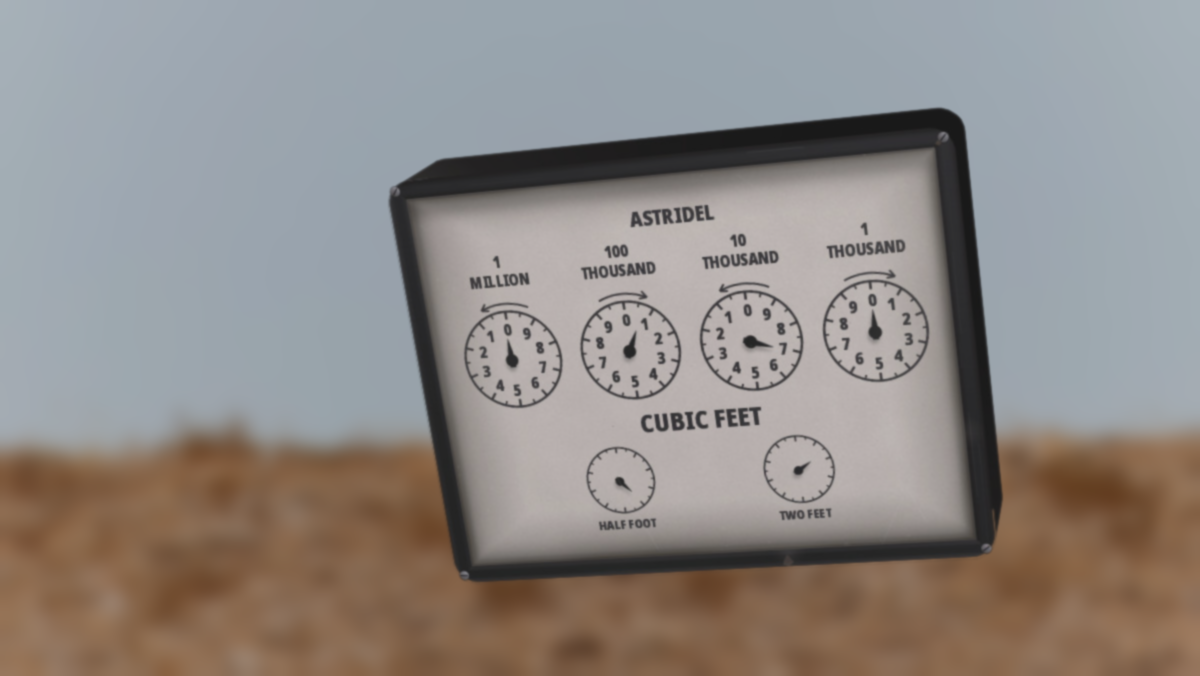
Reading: 7000 ft³
